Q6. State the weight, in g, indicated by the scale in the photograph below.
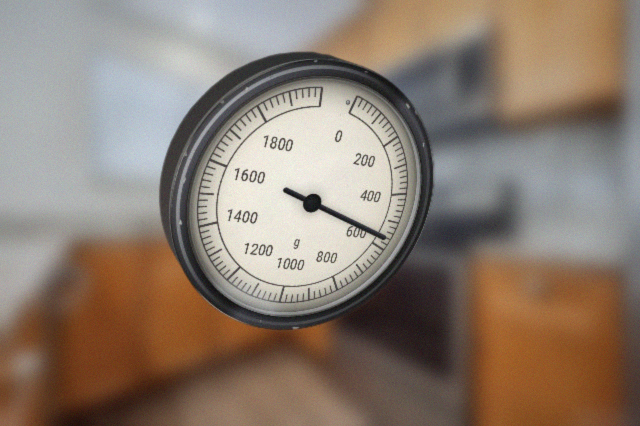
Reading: 560 g
